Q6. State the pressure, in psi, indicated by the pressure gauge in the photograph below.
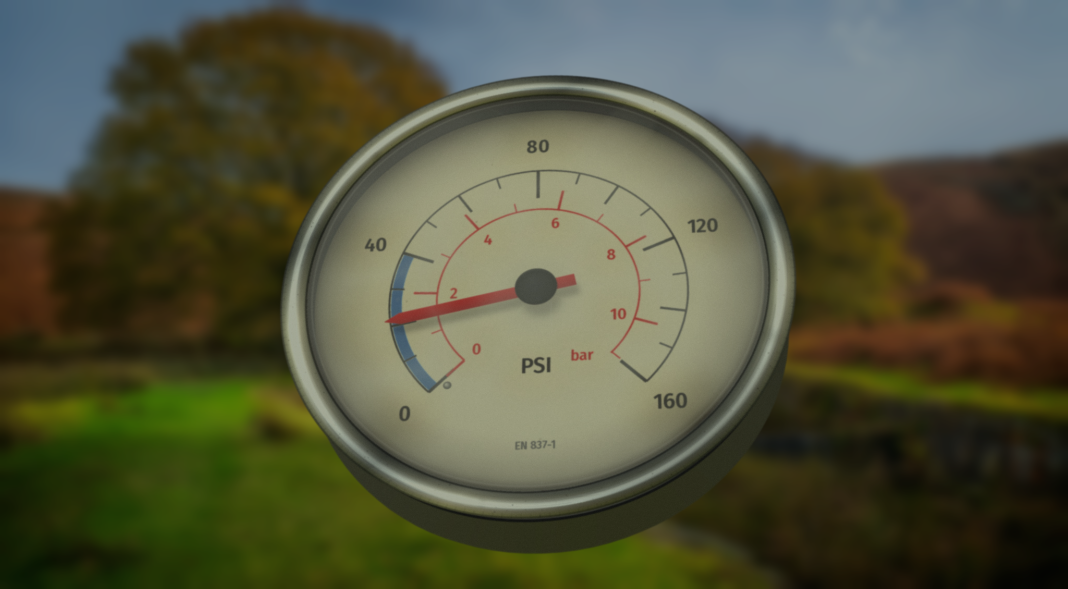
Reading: 20 psi
